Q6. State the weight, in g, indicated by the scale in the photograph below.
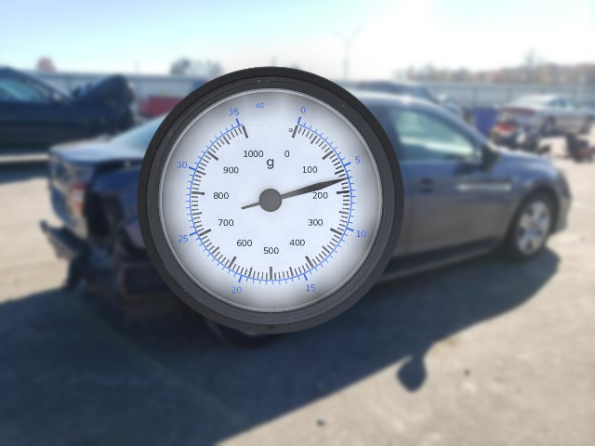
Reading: 170 g
